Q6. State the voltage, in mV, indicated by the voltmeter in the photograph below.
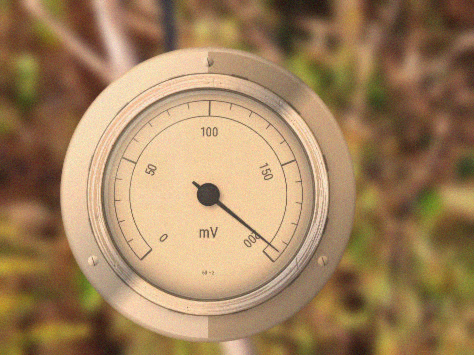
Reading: 195 mV
